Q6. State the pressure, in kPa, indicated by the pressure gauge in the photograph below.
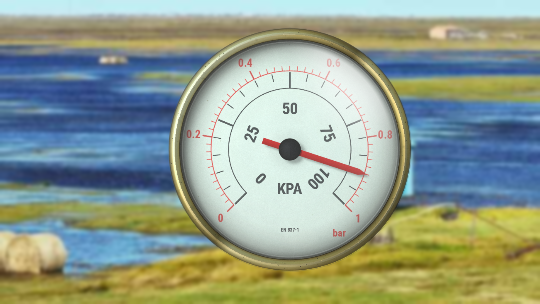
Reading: 90 kPa
